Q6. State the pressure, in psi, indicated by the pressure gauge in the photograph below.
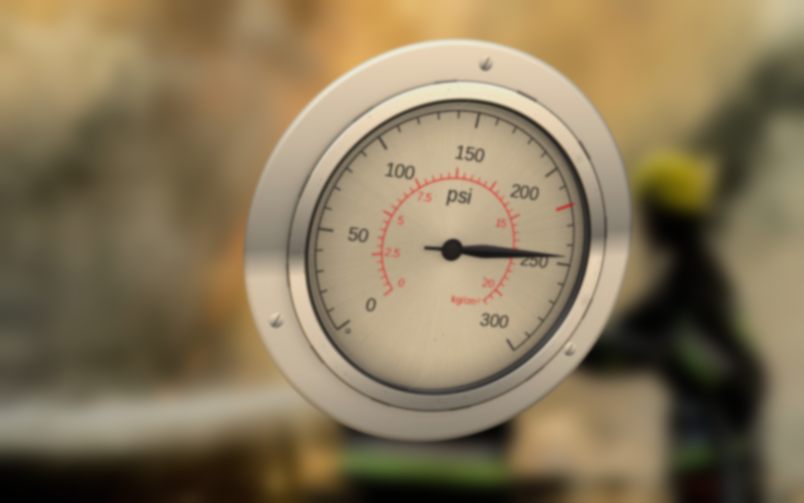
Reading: 245 psi
